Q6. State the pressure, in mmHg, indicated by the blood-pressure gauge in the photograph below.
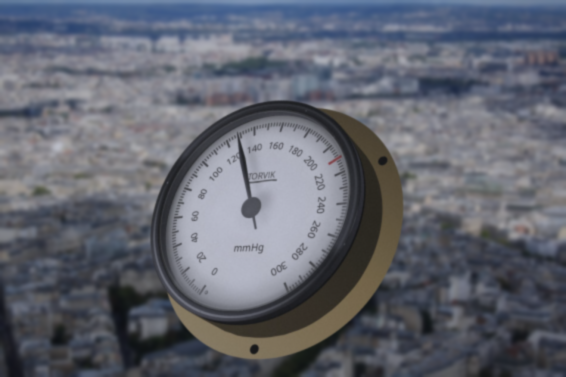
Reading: 130 mmHg
